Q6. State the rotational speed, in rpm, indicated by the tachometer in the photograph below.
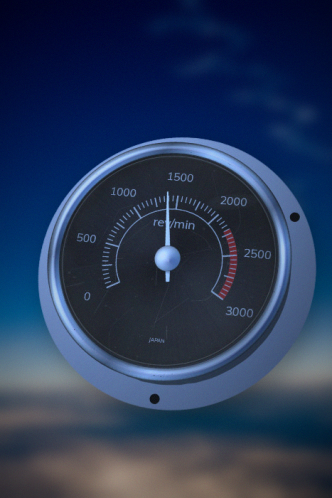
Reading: 1400 rpm
